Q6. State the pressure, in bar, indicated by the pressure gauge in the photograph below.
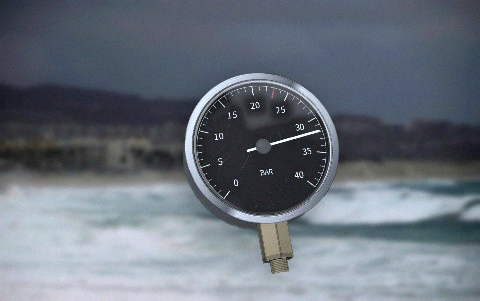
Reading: 32 bar
